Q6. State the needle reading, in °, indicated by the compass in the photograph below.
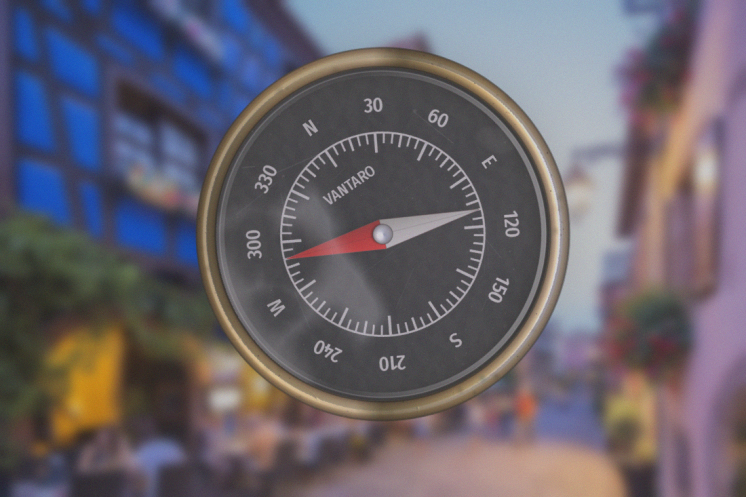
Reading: 290 °
